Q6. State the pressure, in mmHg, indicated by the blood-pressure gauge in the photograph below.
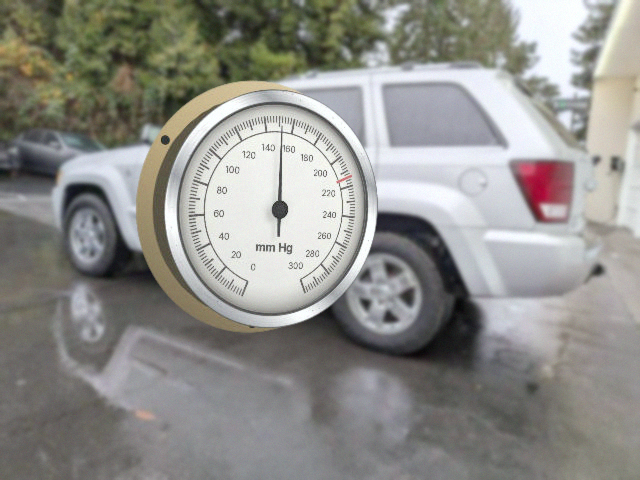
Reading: 150 mmHg
